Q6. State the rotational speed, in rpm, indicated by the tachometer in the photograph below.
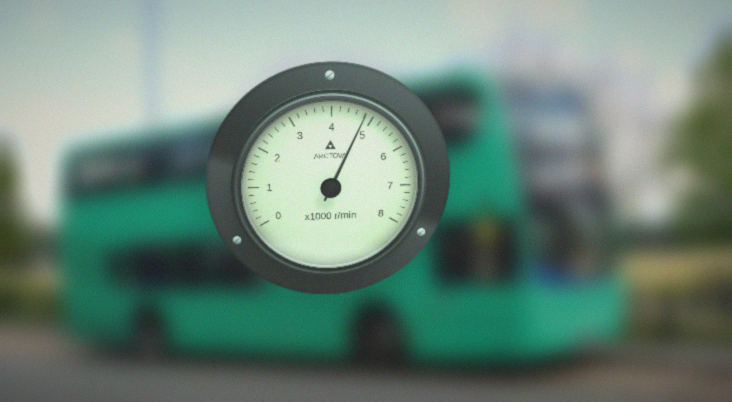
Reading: 4800 rpm
